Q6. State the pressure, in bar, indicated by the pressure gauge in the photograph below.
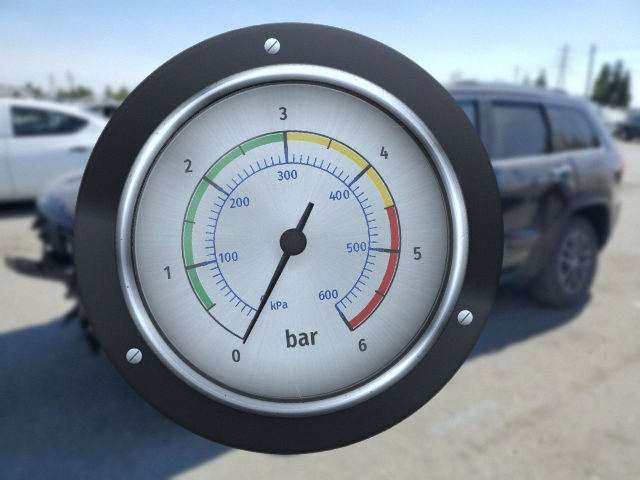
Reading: 0 bar
